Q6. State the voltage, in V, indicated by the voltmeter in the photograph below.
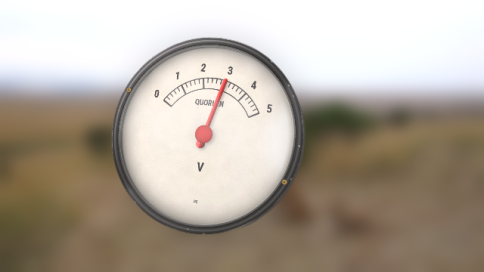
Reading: 3 V
